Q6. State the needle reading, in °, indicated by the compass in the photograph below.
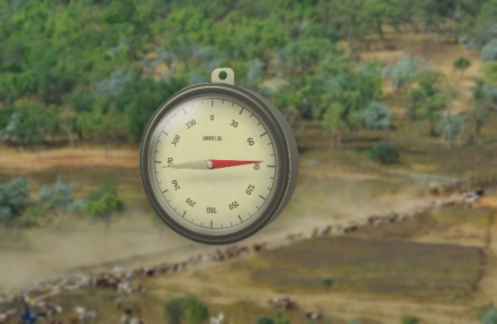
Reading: 85 °
